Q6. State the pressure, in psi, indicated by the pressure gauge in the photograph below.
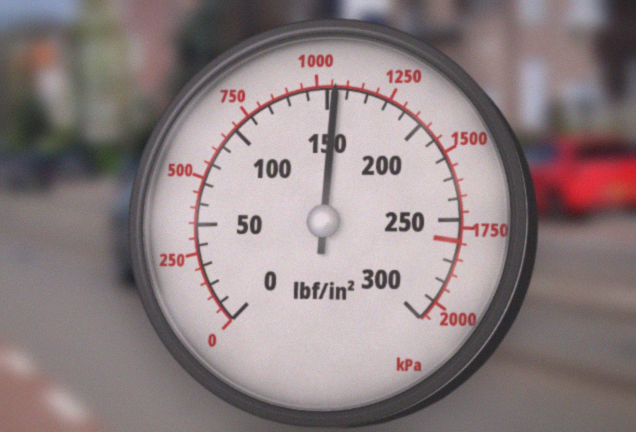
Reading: 155 psi
